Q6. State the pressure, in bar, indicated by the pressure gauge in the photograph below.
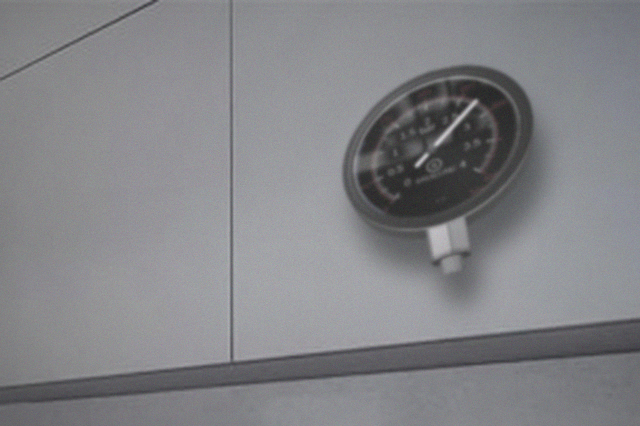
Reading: 2.75 bar
